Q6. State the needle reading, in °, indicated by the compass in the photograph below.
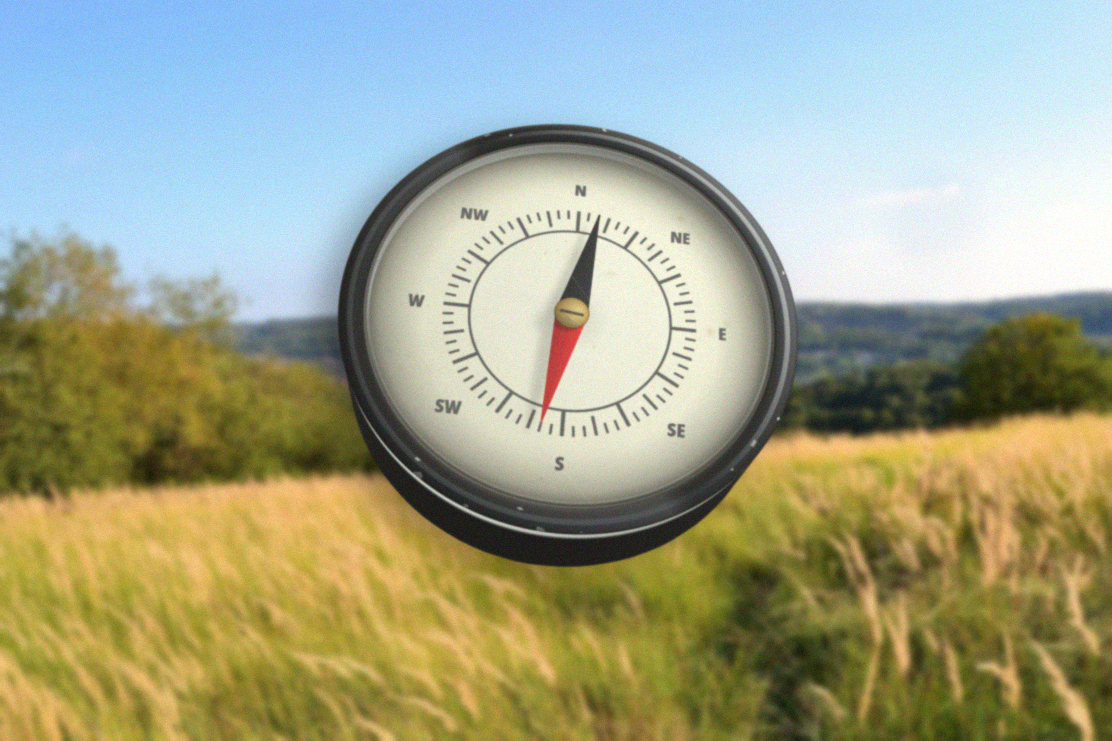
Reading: 190 °
